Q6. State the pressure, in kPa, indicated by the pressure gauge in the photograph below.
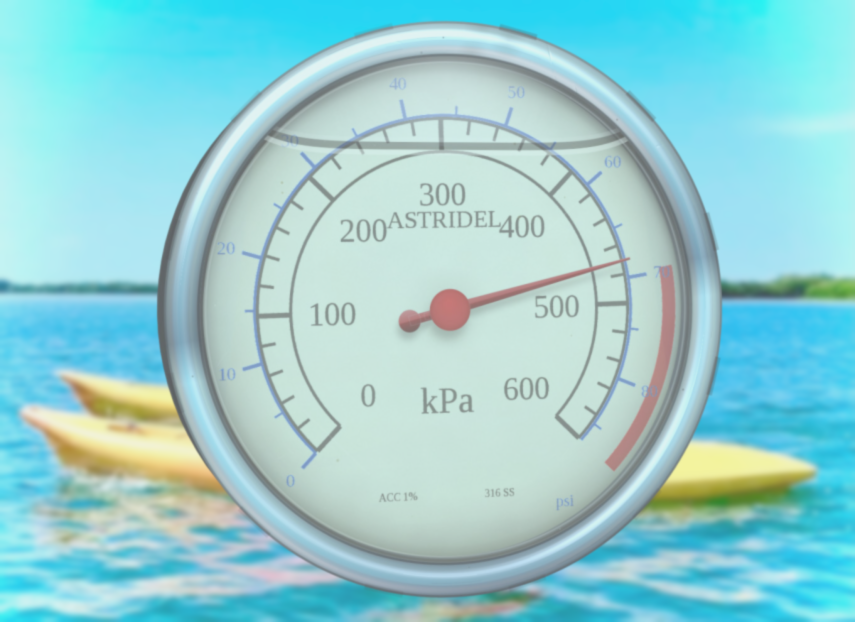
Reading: 470 kPa
